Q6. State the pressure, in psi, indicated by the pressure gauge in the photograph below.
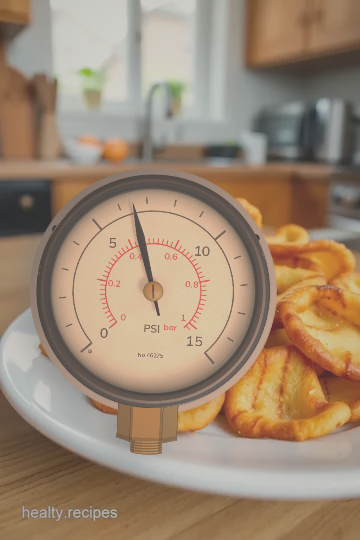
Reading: 6.5 psi
